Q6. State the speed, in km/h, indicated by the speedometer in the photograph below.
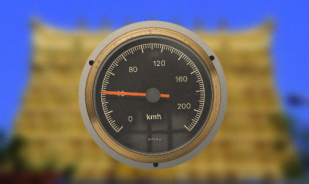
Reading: 40 km/h
